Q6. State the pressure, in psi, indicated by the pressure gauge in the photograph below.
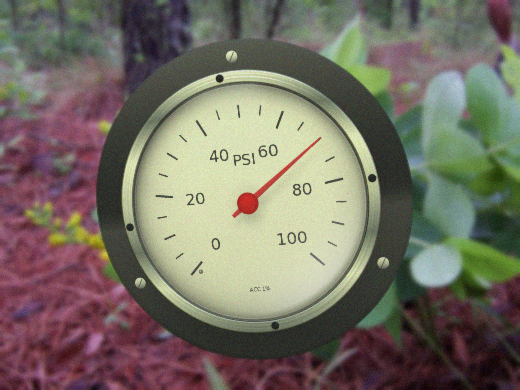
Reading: 70 psi
